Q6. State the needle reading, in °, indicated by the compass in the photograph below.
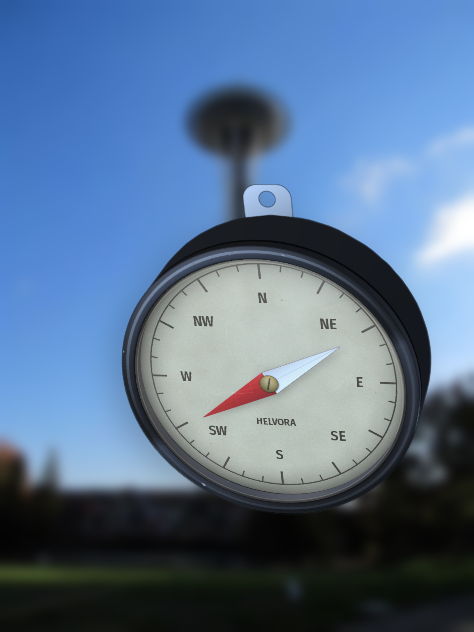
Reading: 240 °
